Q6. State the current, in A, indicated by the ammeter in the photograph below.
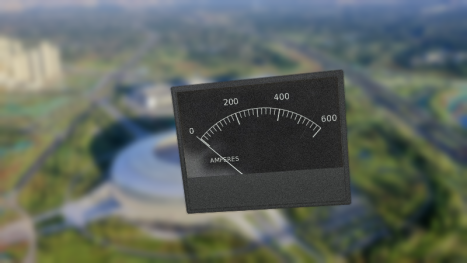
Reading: 0 A
